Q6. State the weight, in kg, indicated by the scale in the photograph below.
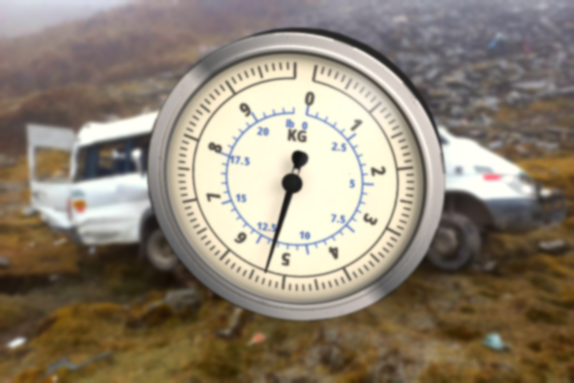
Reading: 5.3 kg
